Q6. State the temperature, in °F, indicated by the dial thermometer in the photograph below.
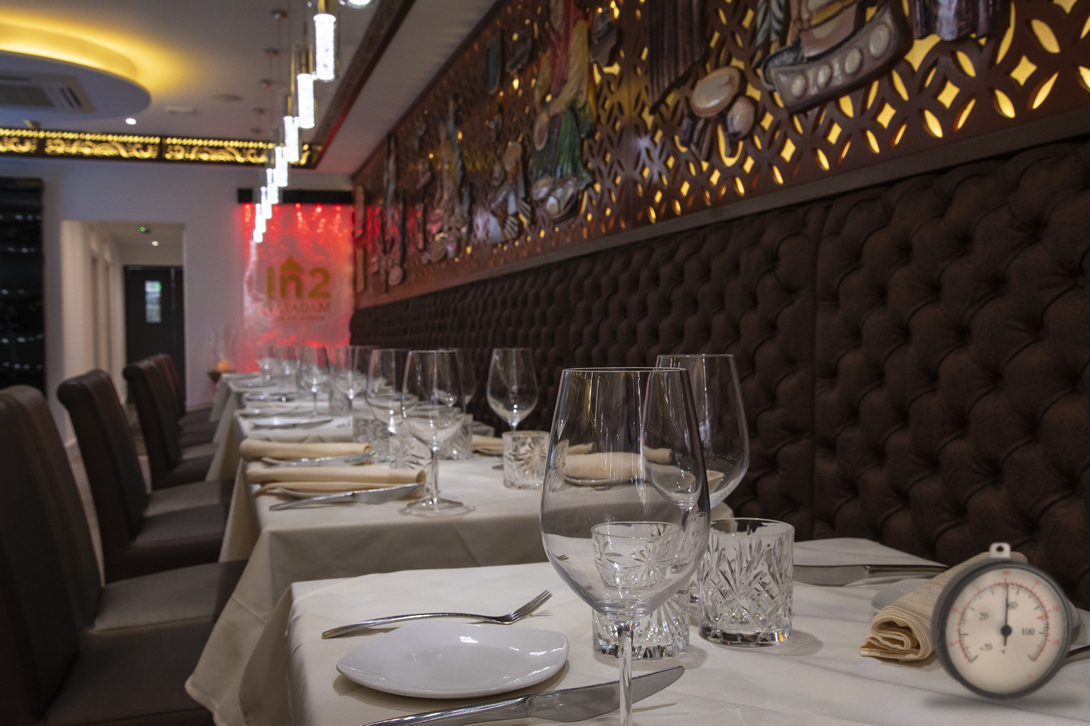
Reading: 50 °F
